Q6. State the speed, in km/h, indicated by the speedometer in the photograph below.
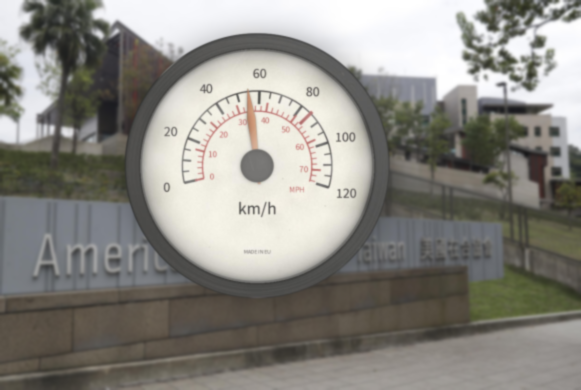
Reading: 55 km/h
